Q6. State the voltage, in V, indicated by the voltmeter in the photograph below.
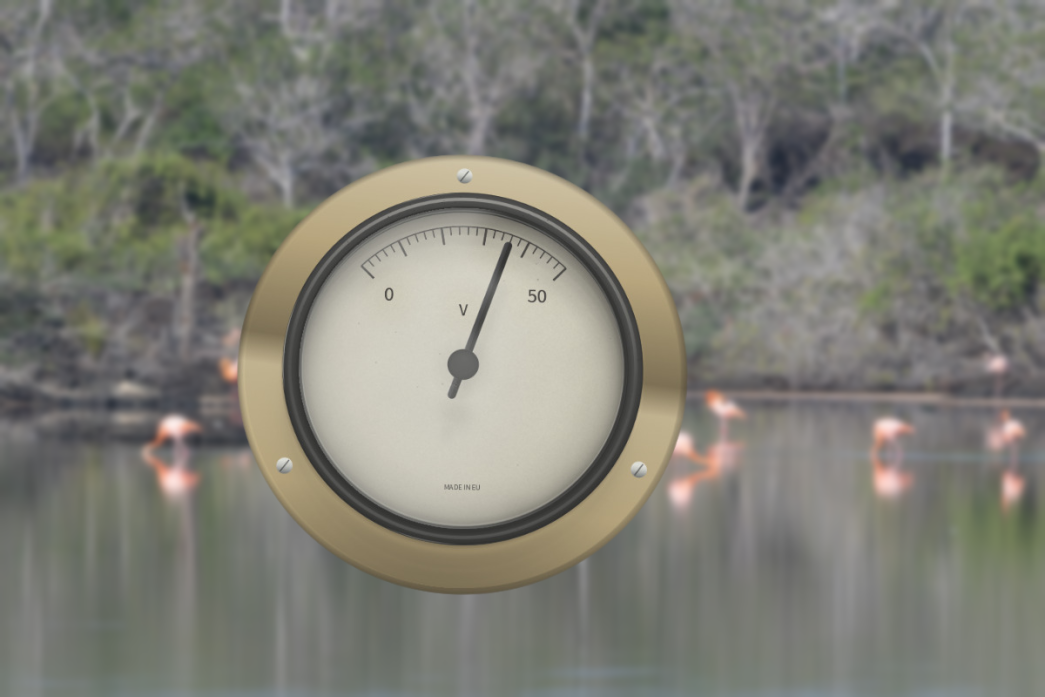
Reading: 36 V
